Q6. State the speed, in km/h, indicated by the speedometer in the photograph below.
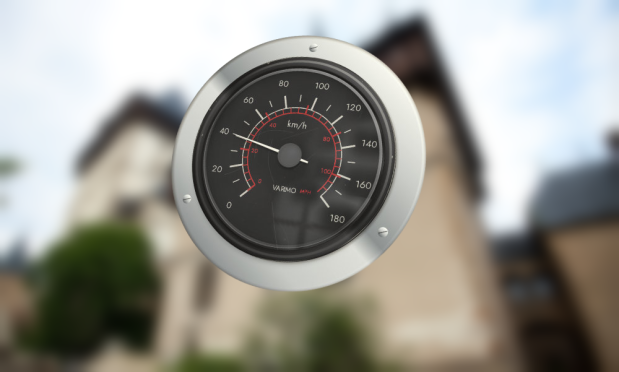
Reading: 40 km/h
